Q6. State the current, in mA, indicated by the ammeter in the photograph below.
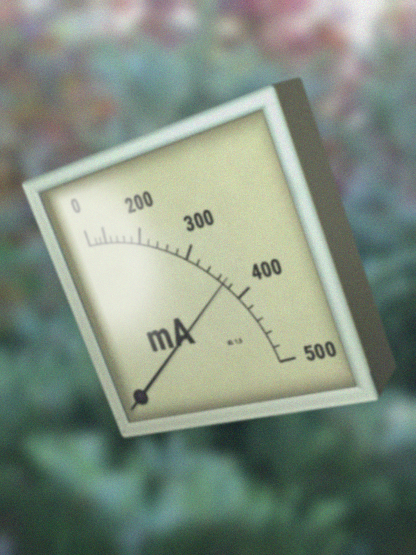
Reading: 370 mA
